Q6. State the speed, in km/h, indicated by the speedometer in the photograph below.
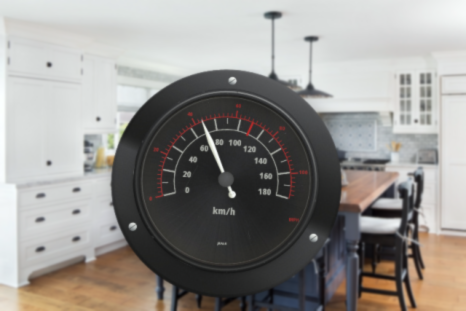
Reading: 70 km/h
